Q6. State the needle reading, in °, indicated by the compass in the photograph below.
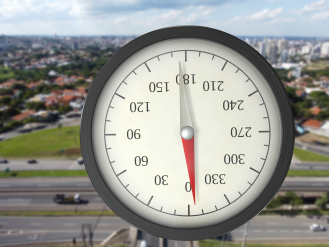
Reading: 355 °
